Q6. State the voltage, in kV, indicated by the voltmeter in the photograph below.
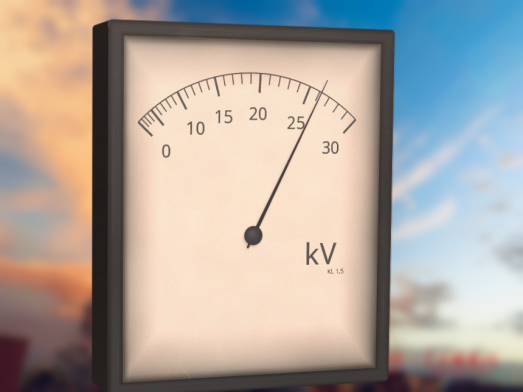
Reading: 26 kV
